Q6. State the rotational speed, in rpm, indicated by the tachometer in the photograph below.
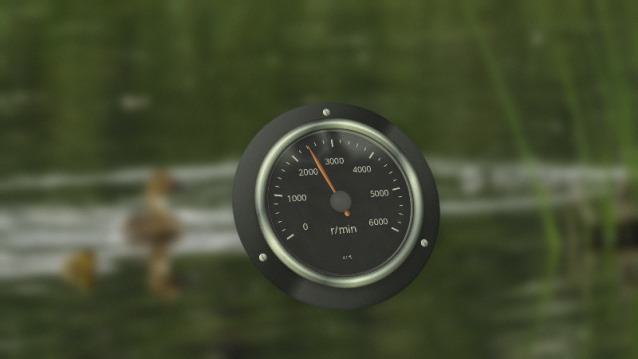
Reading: 2400 rpm
